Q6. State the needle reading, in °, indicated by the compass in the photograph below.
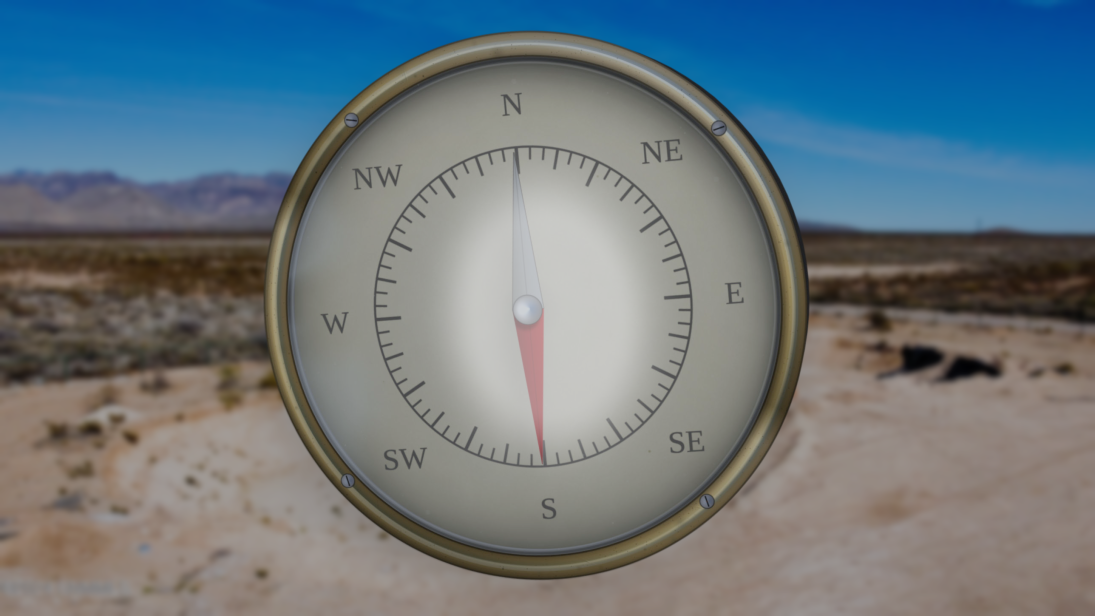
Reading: 180 °
